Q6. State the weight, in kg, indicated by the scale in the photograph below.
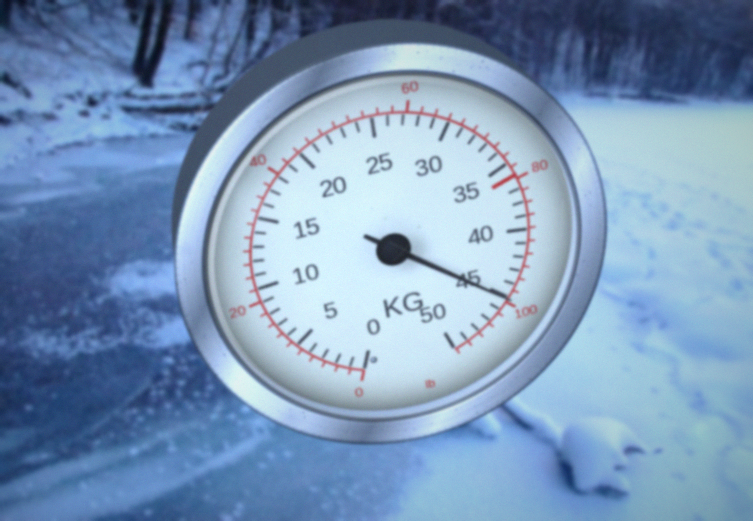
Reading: 45 kg
